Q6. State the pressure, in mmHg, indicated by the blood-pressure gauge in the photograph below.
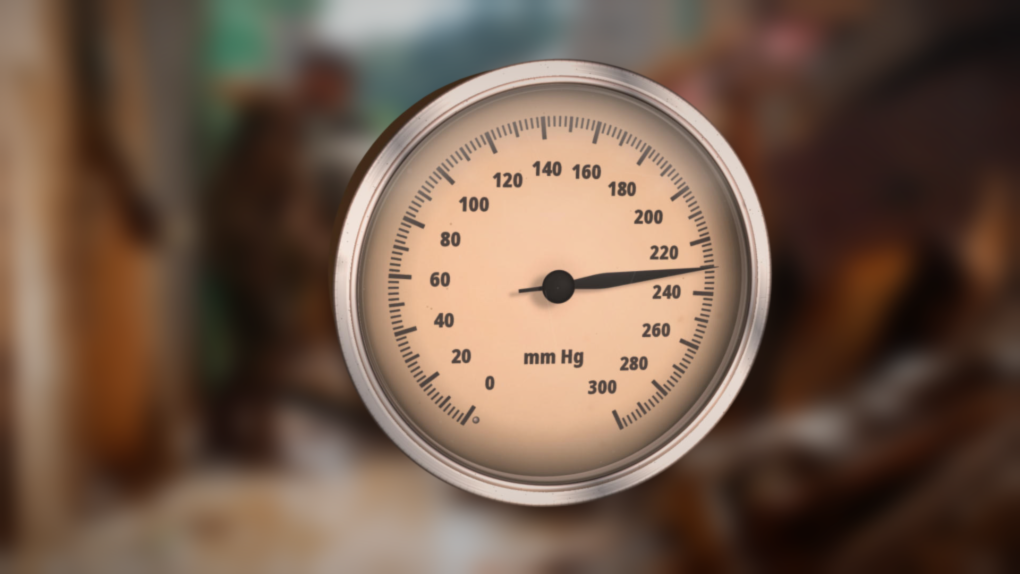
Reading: 230 mmHg
